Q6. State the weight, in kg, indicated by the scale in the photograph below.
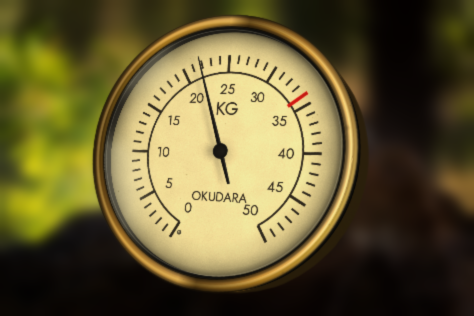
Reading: 22 kg
